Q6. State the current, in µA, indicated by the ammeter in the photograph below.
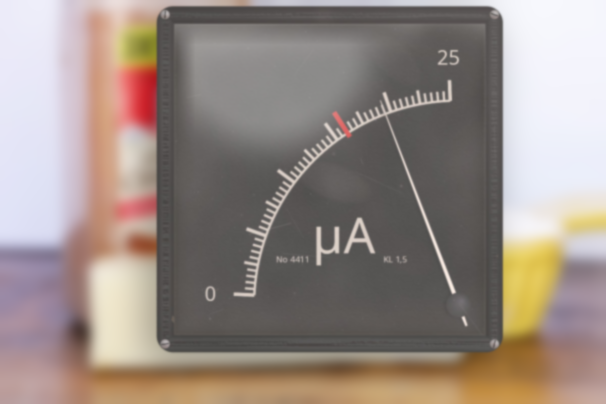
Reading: 19.5 µA
